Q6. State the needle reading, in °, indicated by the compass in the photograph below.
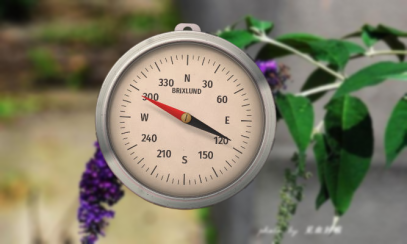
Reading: 295 °
